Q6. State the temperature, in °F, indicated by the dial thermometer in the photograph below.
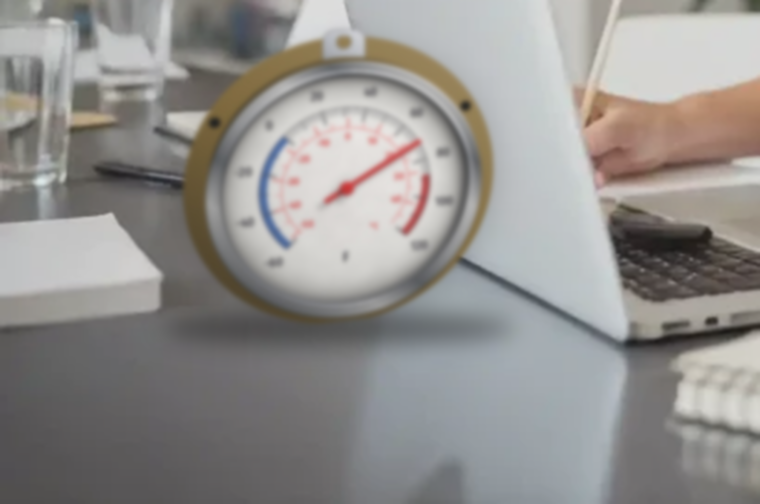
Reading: 70 °F
